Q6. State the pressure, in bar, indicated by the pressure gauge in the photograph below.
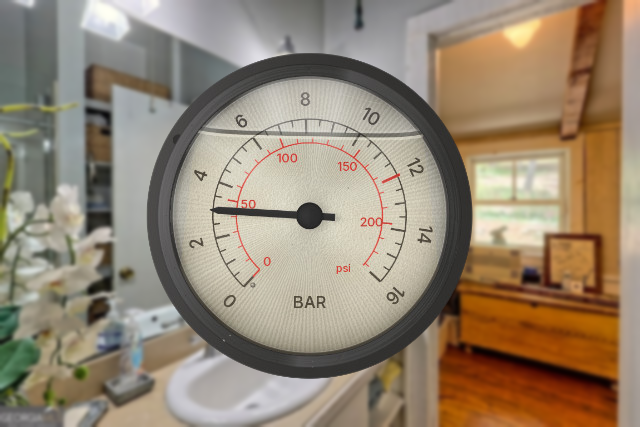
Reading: 3 bar
